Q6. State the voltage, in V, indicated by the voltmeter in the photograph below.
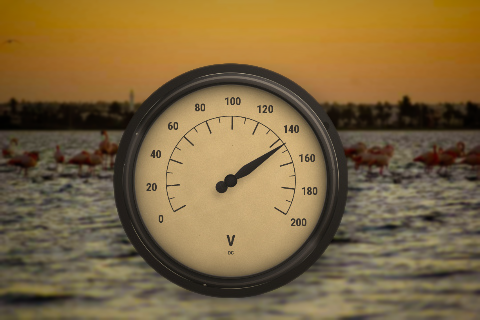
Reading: 145 V
